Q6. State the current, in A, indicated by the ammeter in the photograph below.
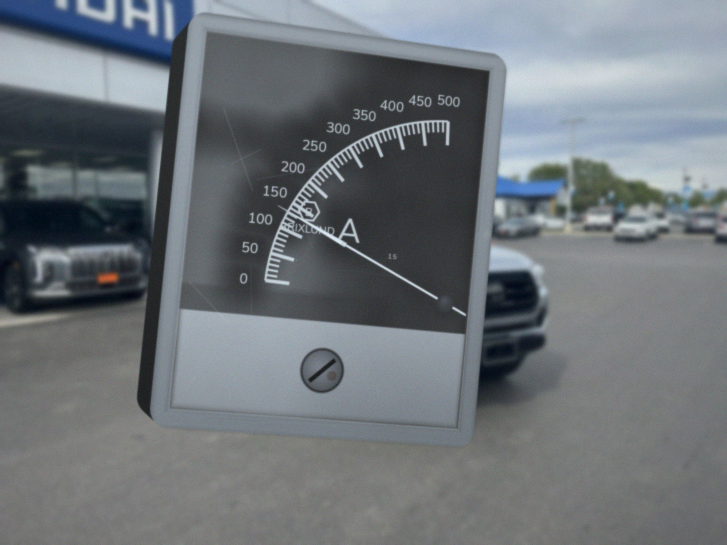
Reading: 130 A
